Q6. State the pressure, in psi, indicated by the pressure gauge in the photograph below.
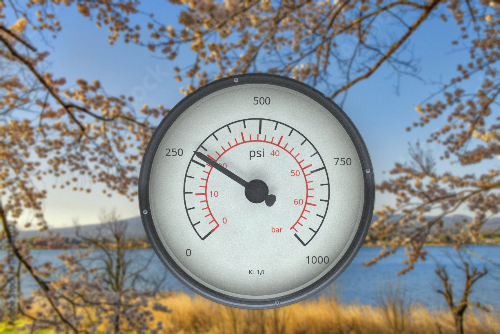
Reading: 275 psi
